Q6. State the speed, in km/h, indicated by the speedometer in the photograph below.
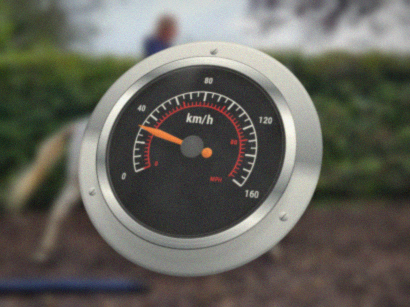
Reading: 30 km/h
